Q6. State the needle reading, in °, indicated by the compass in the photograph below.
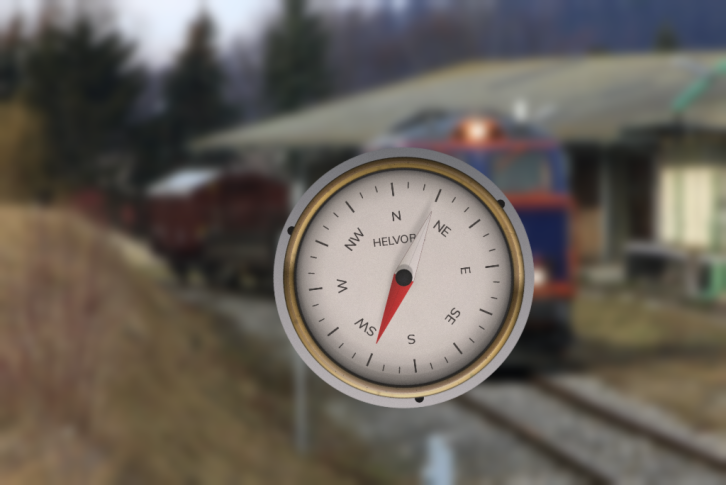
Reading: 210 °
